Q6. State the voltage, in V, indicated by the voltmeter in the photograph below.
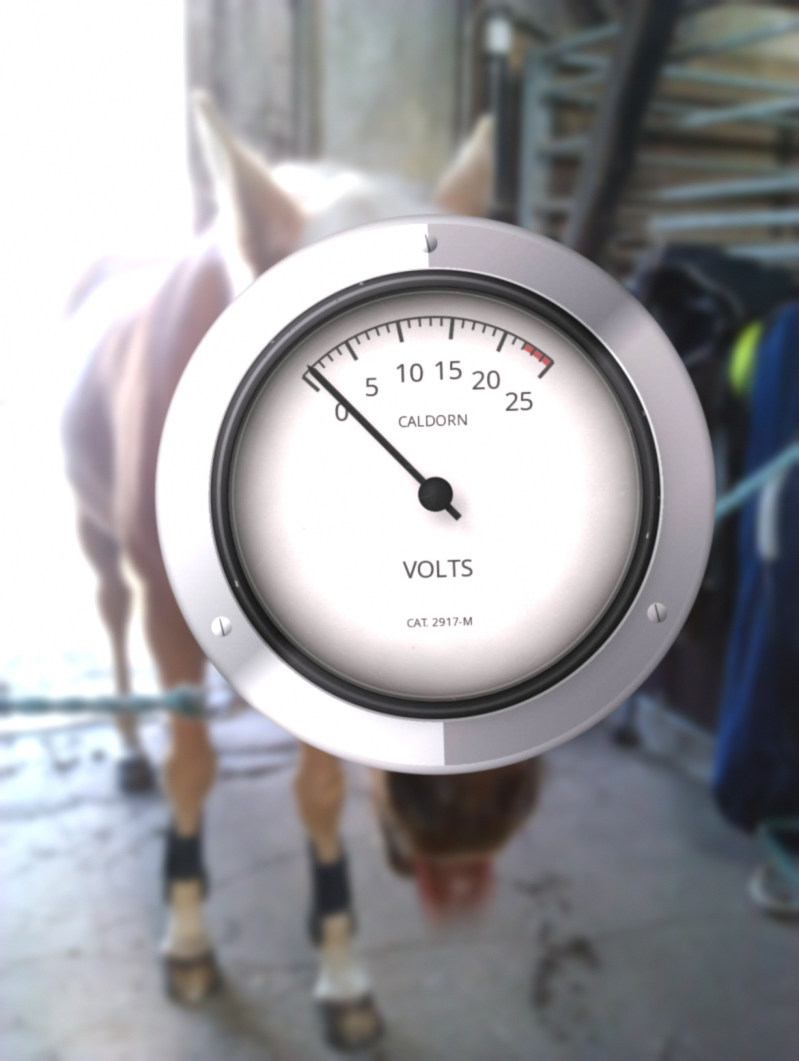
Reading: 1 V
